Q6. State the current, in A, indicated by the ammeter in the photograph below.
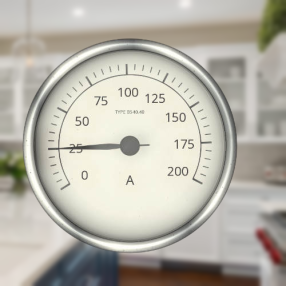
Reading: 25 A
